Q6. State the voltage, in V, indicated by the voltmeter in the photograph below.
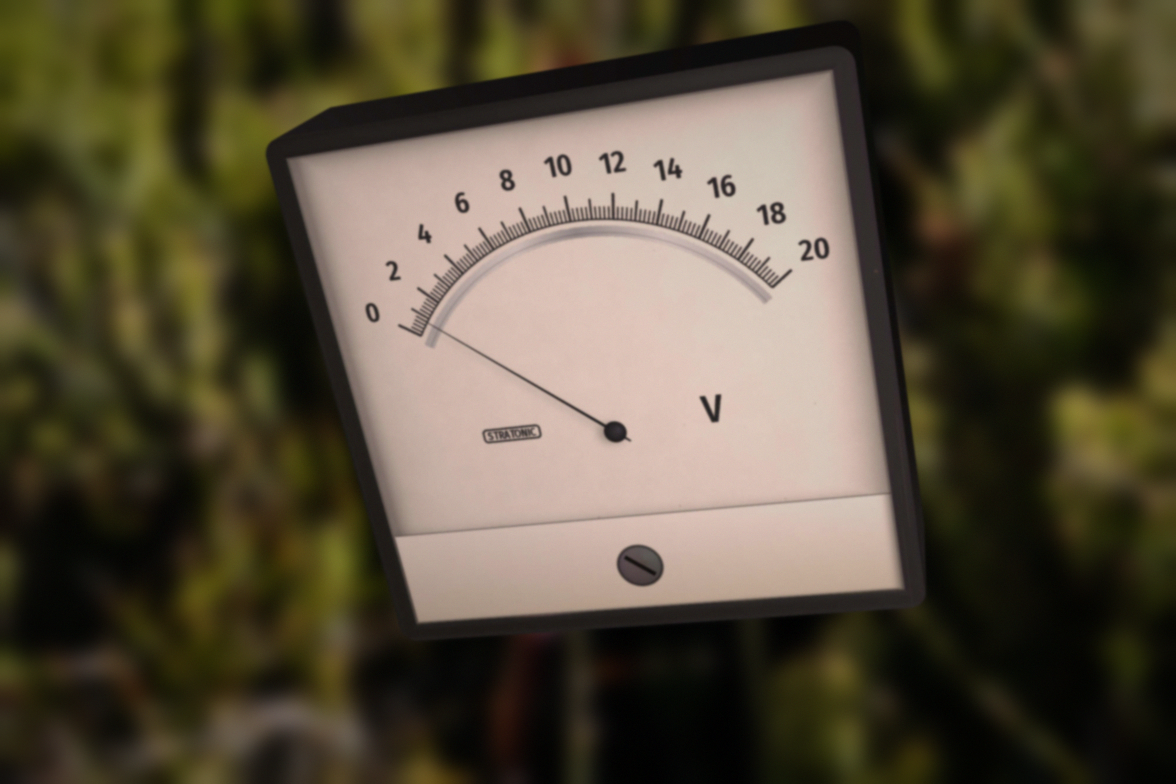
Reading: 1 V
